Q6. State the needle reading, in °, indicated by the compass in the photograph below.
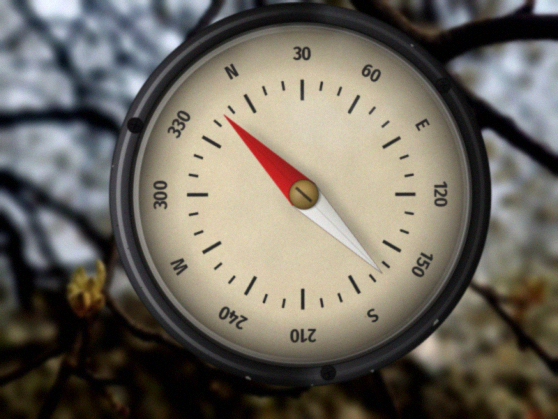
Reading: 345 °
